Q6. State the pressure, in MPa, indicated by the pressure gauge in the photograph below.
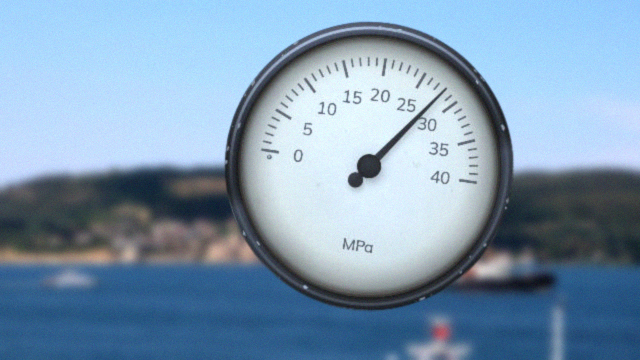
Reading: 28 MPa
